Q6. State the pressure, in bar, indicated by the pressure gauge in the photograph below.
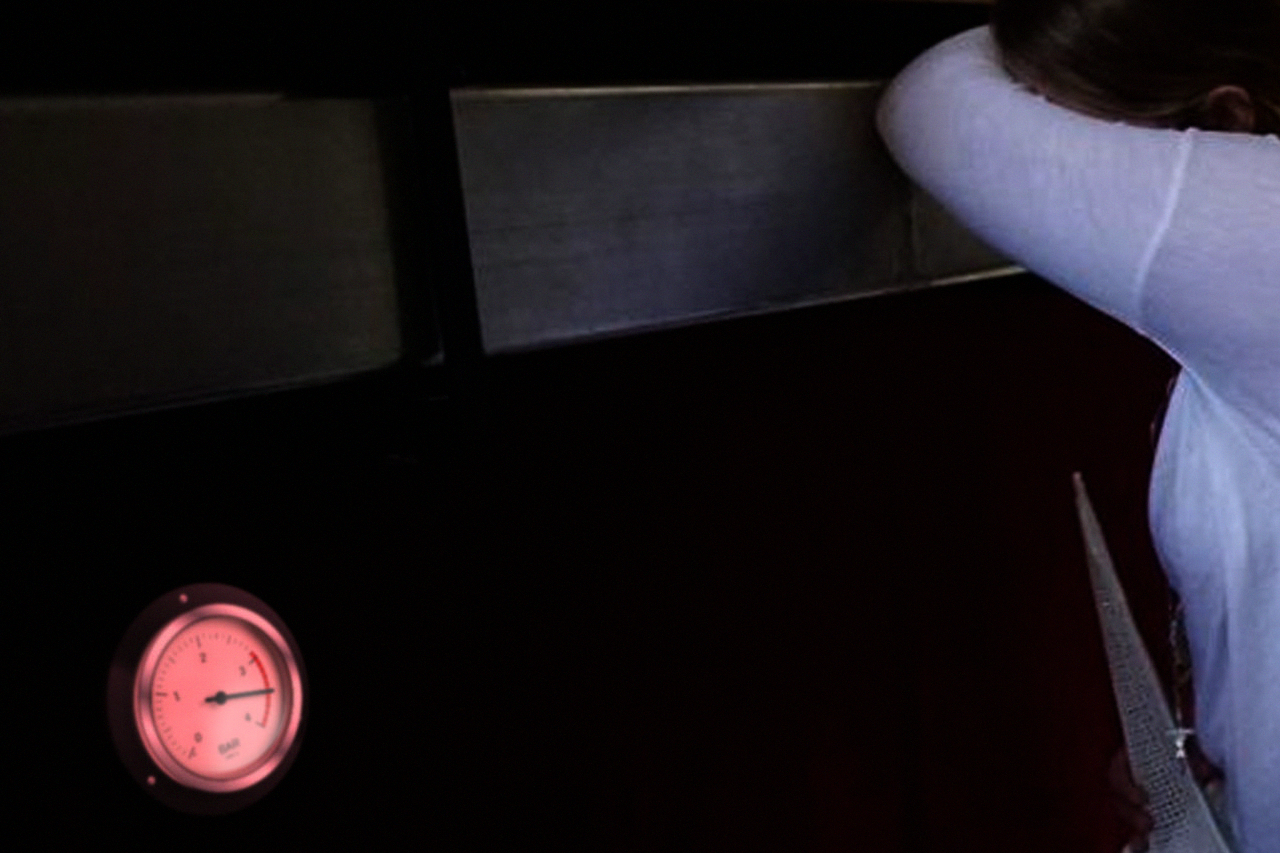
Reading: 3.5 bar
